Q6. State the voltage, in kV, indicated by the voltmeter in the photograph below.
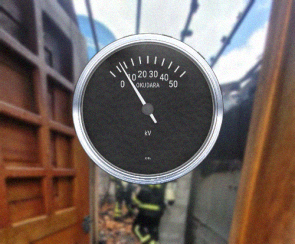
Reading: 7.5 kV
